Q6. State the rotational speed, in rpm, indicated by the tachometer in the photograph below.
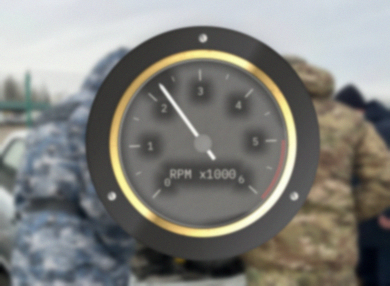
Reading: 2250 rpm
